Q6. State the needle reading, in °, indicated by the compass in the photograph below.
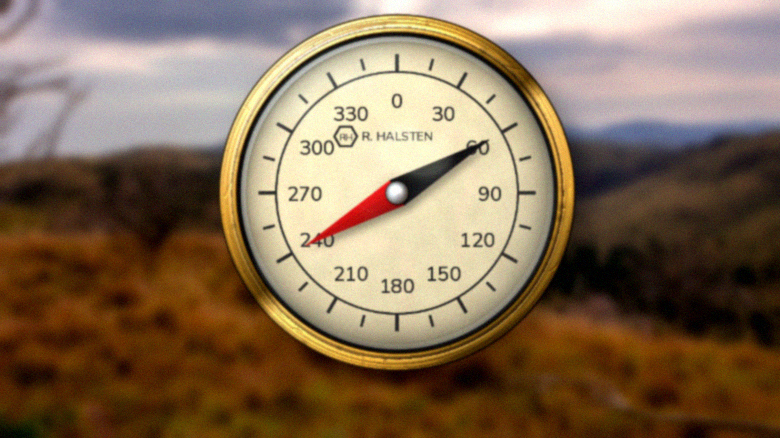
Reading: 240 °
